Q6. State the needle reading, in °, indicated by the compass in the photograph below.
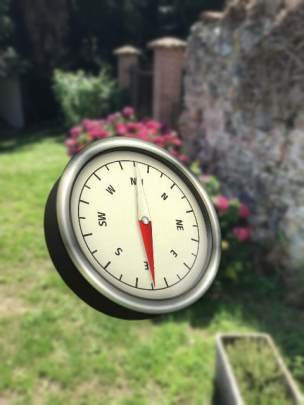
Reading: 135 °
